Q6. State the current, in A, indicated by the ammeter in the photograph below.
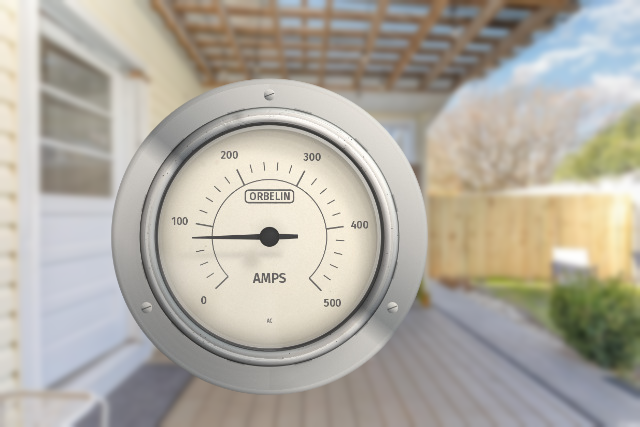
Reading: 80 A
